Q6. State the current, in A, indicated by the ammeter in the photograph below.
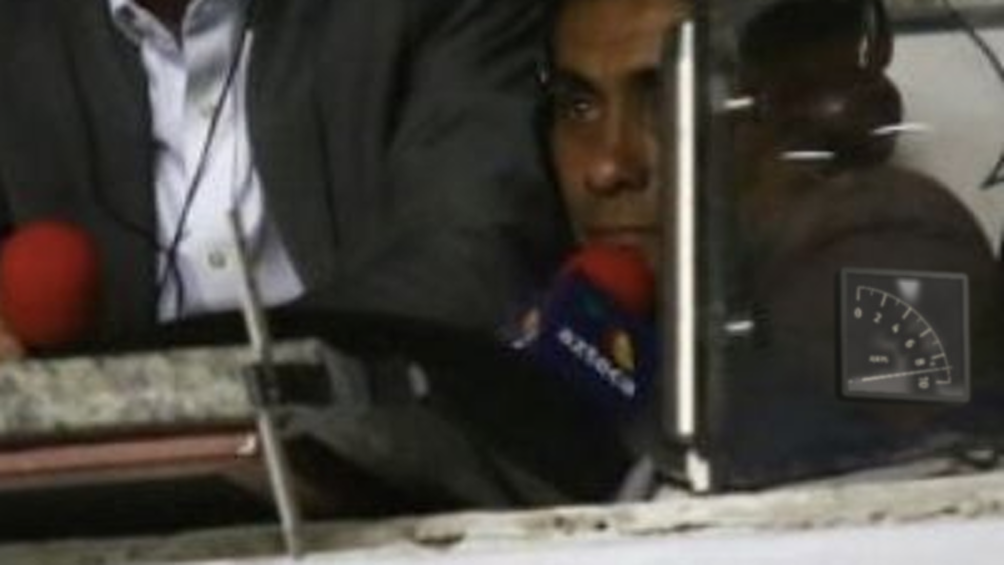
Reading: 9 A
